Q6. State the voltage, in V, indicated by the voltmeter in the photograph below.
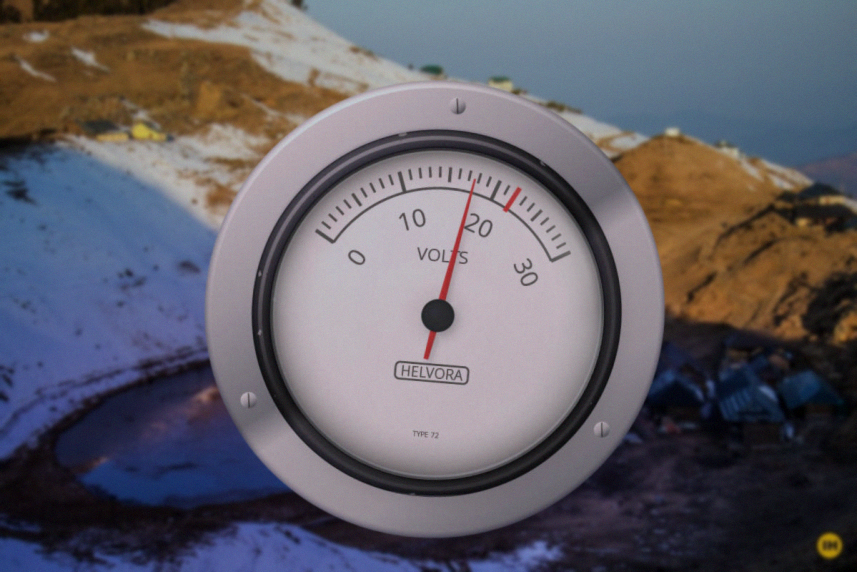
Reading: 17.5 V
